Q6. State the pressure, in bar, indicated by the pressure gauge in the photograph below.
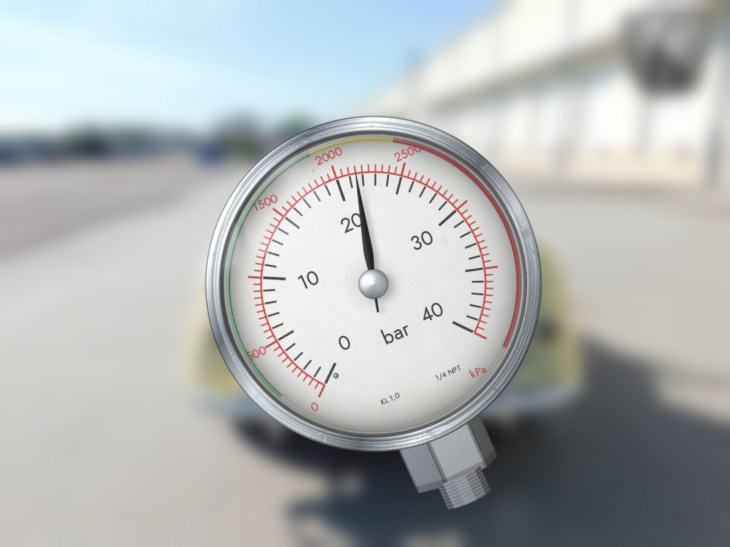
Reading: 21.5 bar
